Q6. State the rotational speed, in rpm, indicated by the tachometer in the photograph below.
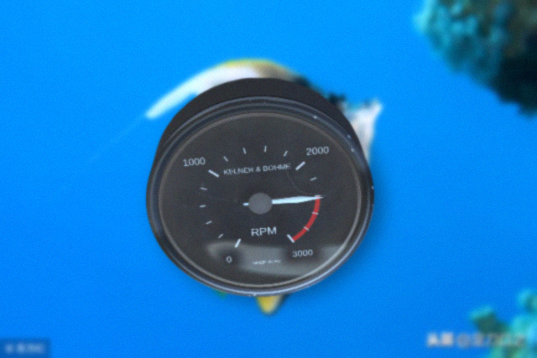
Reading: 2400 rpm
